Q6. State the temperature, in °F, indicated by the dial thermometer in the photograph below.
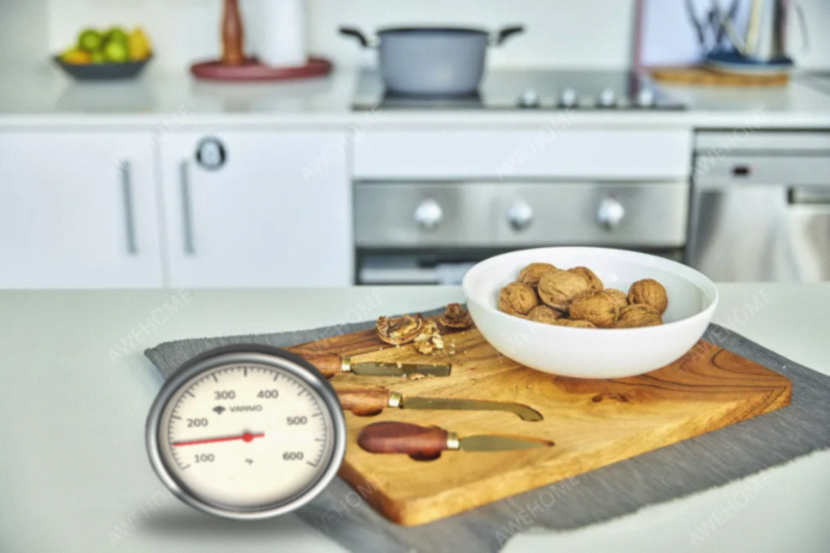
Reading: 150 °F
